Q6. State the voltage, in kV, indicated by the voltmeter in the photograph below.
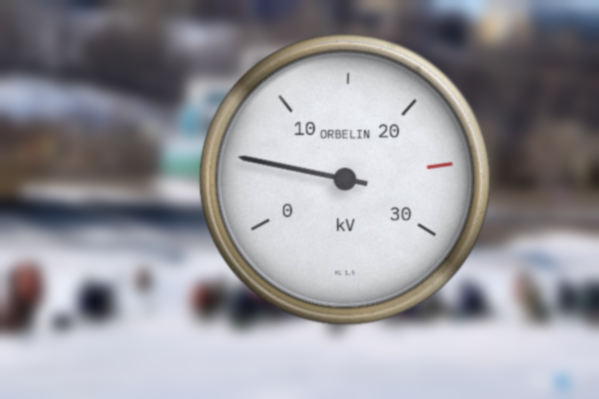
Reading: 5 kV
